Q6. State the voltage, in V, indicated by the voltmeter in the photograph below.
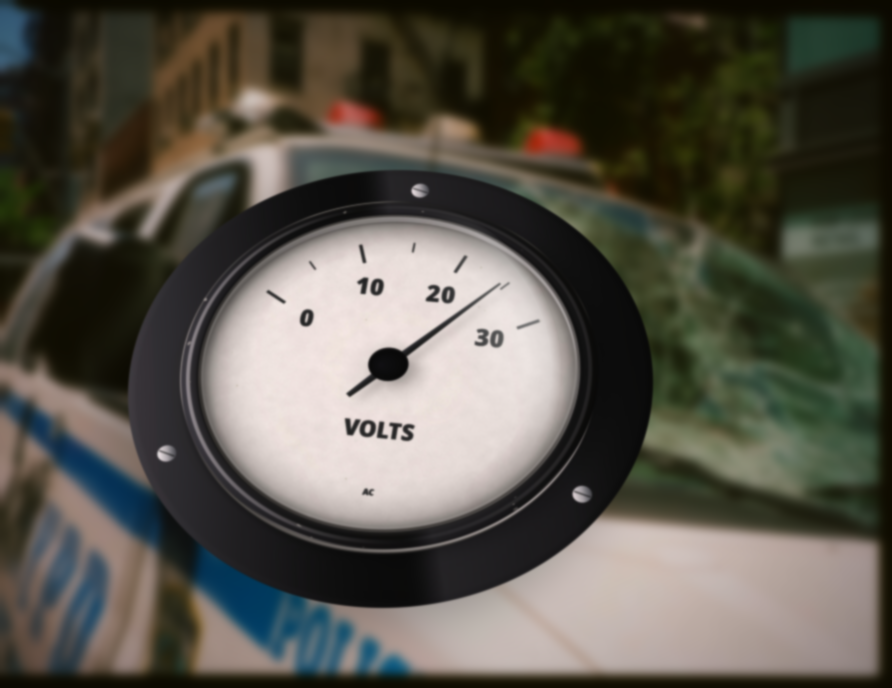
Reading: 25 V
